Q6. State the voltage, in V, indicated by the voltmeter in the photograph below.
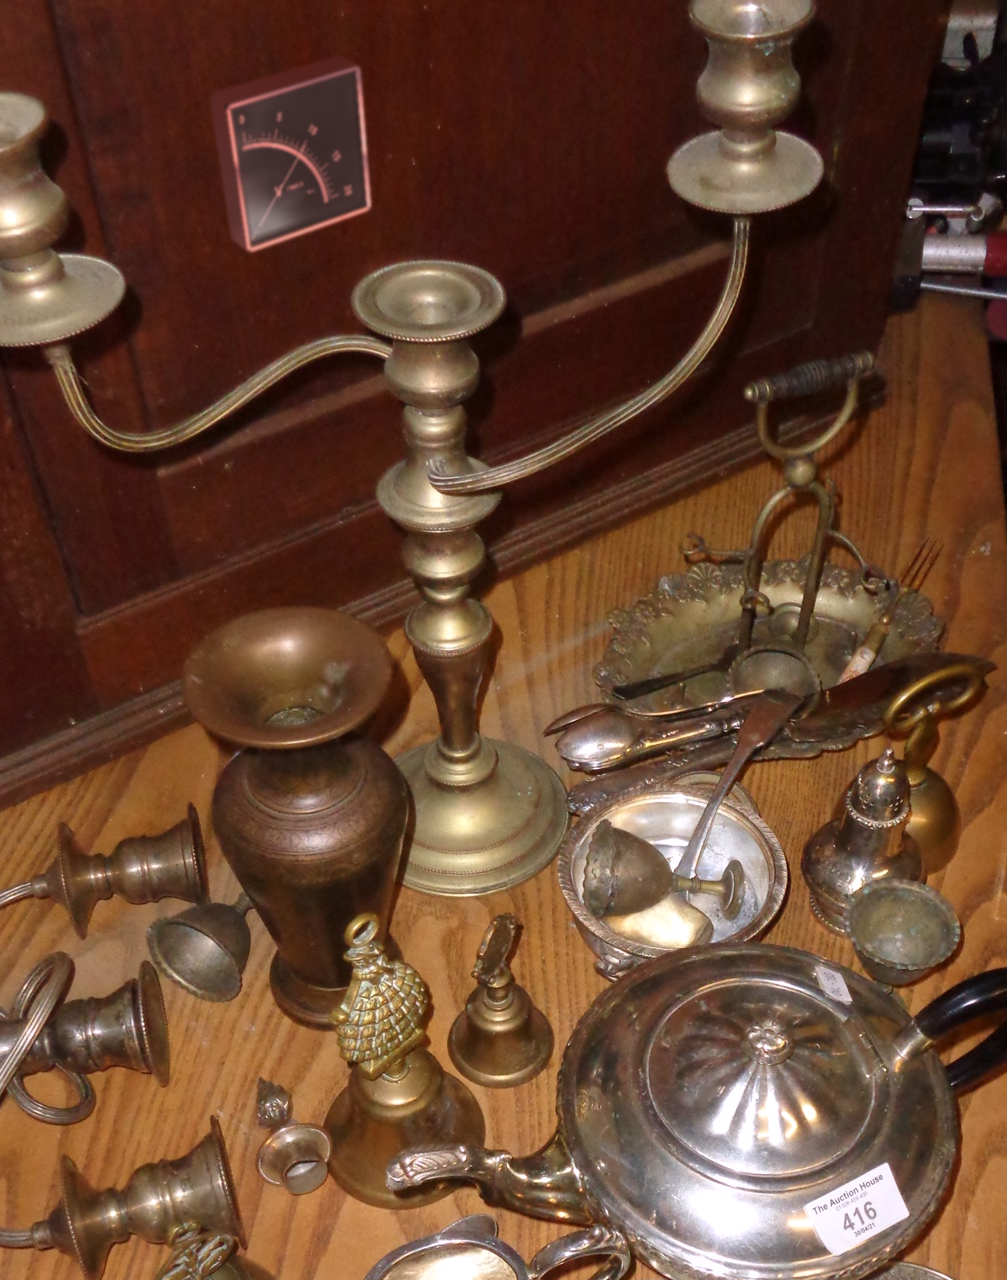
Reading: 10 V
